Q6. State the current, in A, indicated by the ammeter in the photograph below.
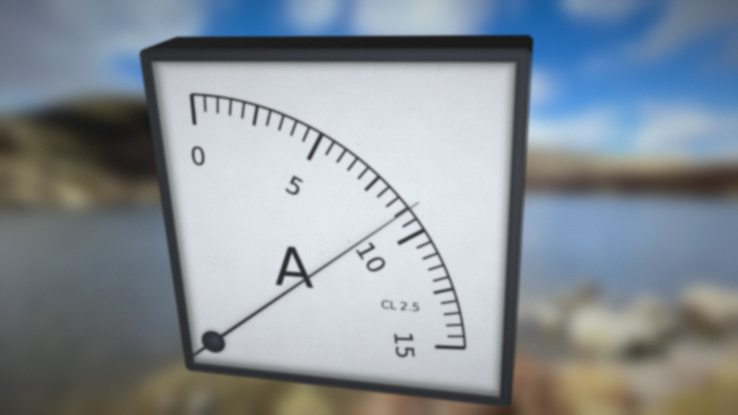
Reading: 9 A
